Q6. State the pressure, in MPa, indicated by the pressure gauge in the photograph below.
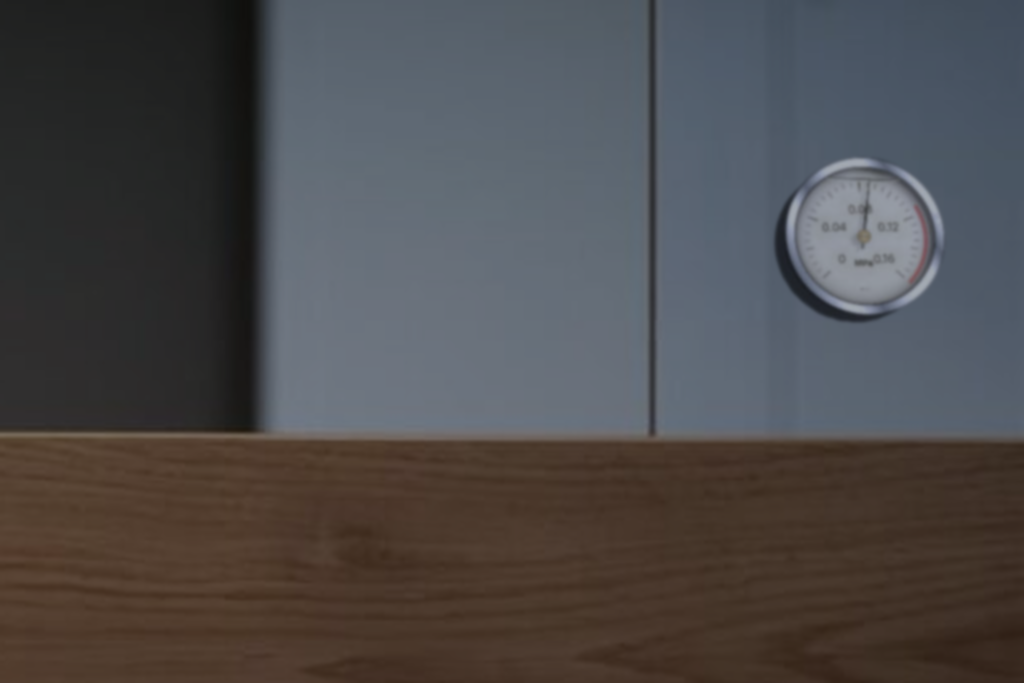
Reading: 0.085 MPa
